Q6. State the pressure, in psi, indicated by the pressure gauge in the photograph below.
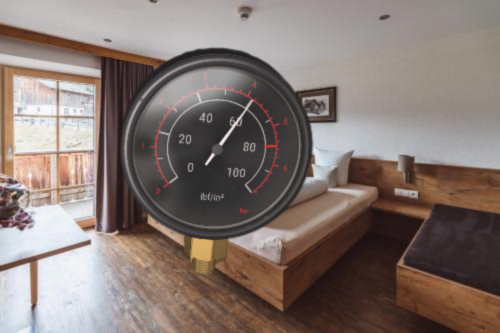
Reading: 60 psi
